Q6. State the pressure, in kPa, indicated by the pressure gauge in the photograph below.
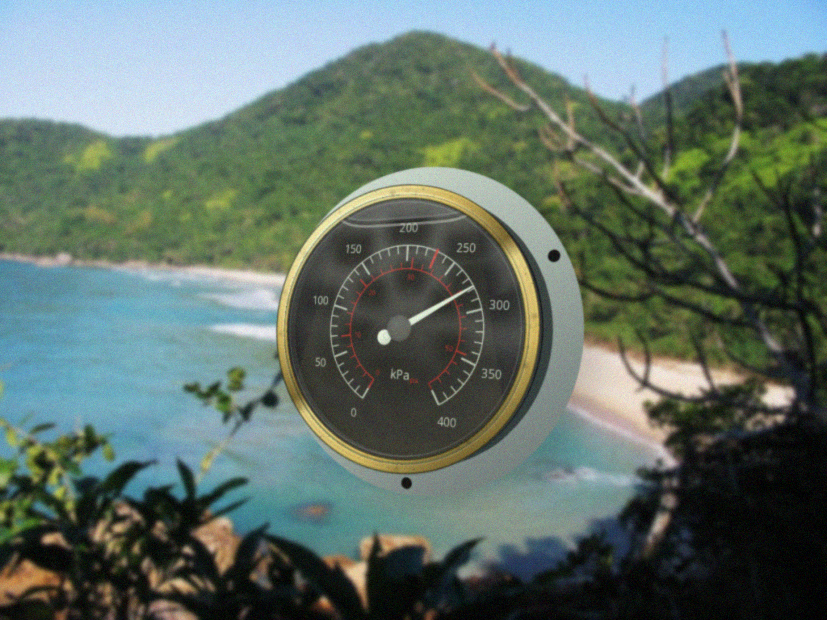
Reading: 280 kPa
